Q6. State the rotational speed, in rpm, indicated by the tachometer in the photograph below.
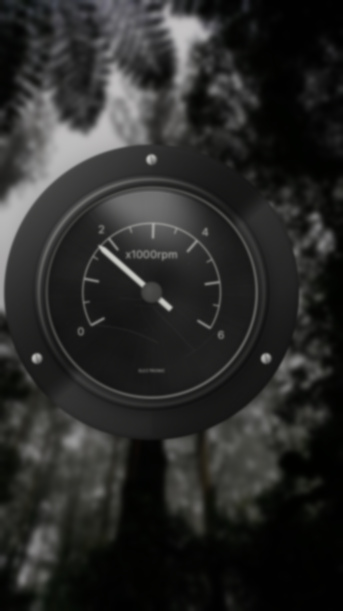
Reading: 1750 rpm
